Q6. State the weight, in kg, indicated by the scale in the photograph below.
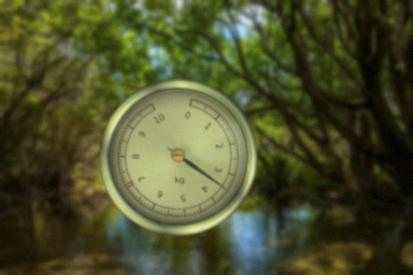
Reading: 3.5 kg
